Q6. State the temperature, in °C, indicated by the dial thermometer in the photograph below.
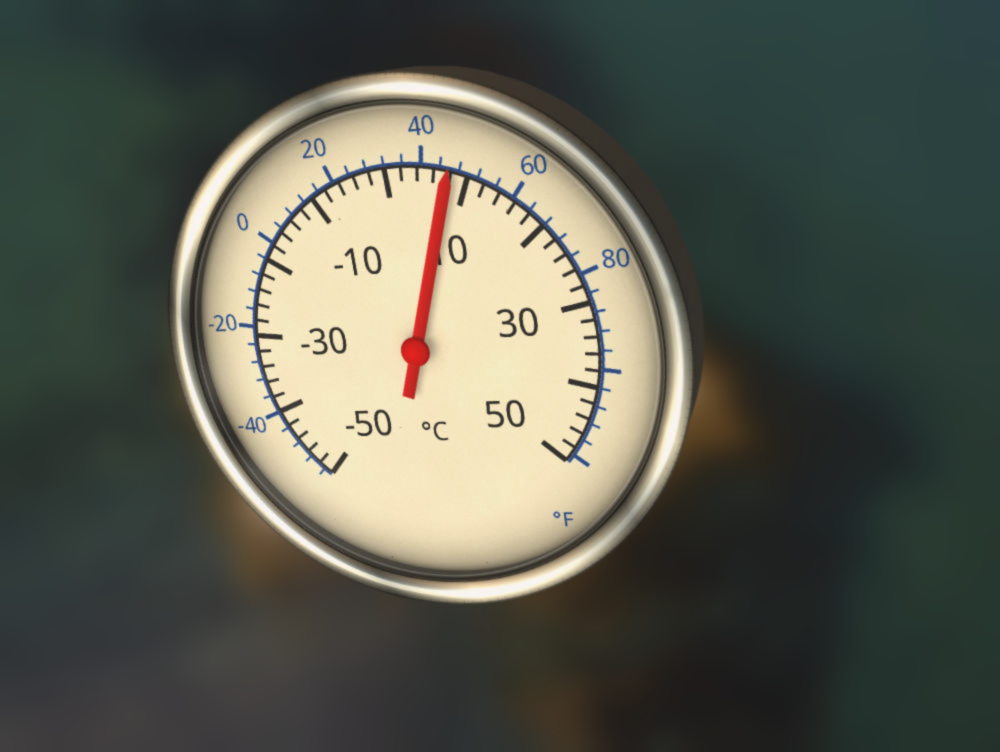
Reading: 8 °C
